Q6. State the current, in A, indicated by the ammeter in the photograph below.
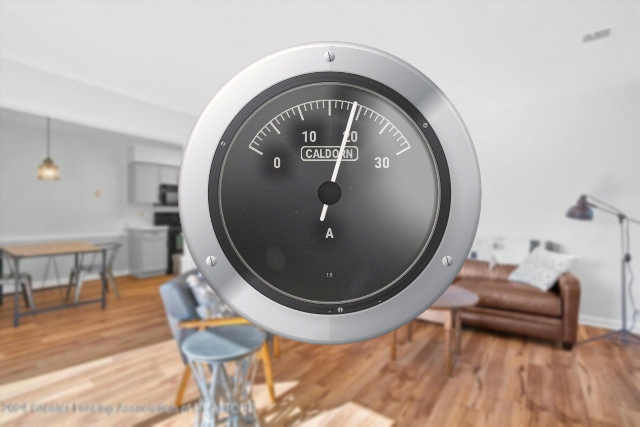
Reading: 19 A
